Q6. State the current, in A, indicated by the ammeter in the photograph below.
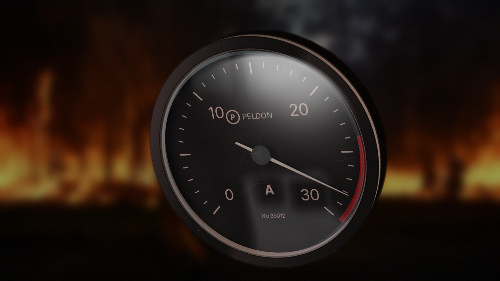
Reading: 28 A
